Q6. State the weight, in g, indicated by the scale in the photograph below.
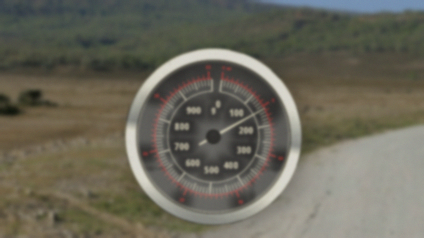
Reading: 150 g
